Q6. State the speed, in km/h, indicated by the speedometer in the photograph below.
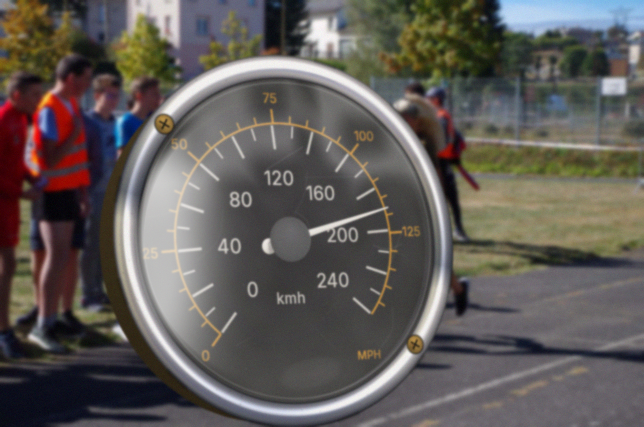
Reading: 190 km/h
